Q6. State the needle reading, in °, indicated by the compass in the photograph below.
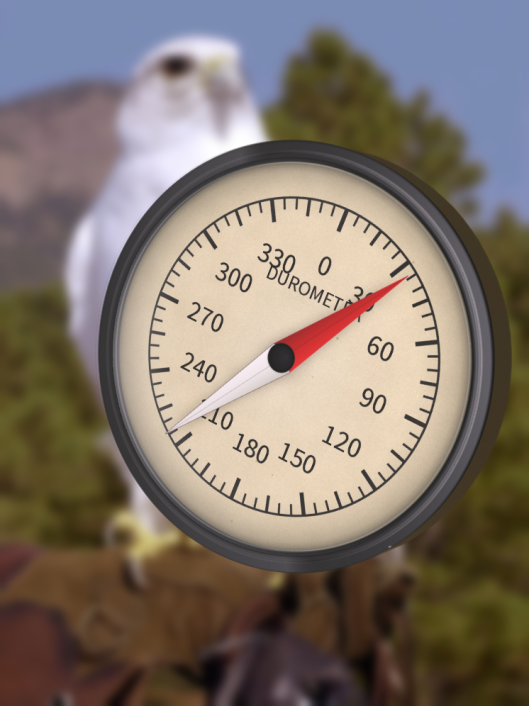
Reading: 35 °
